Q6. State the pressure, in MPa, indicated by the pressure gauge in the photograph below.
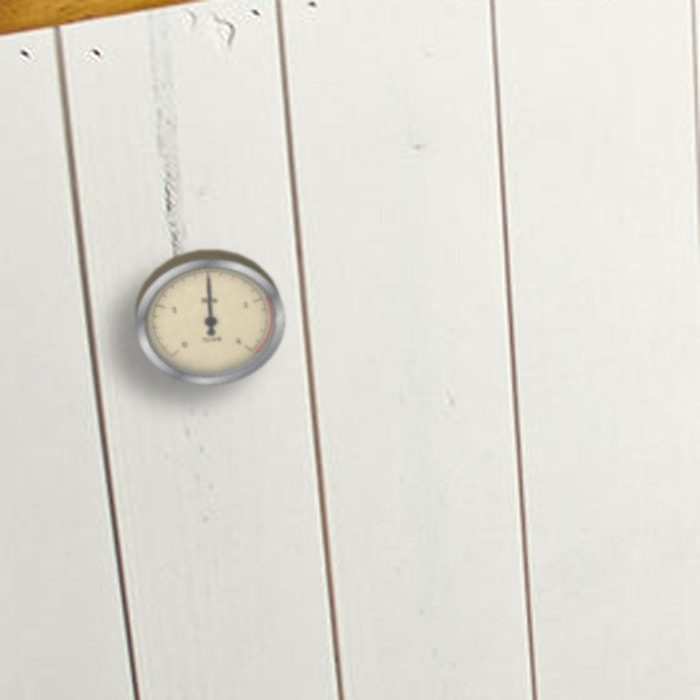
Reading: 2 MPa
